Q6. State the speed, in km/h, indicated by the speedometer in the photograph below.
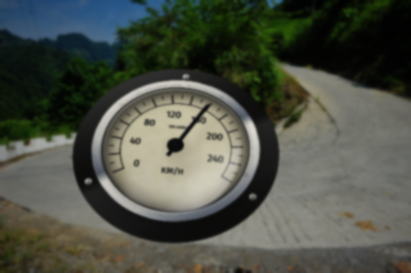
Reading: 160 km/h
